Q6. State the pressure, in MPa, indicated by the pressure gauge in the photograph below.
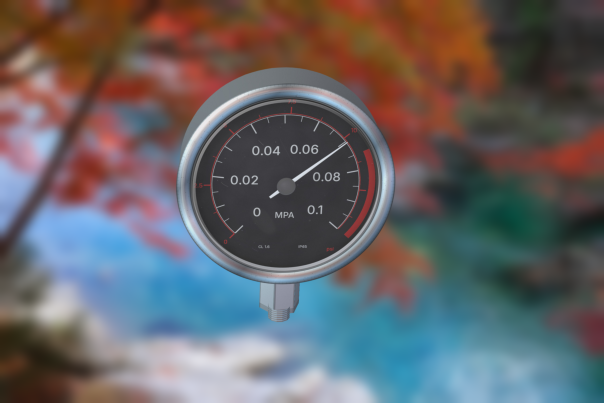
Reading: 0.07 MPa
